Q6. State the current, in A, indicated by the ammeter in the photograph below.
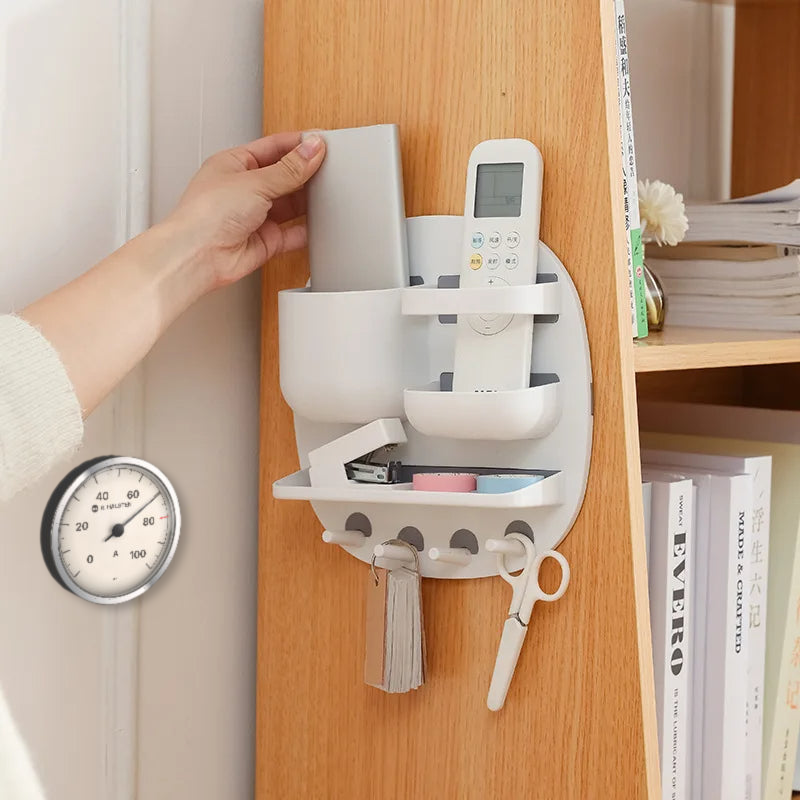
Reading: 70 A
